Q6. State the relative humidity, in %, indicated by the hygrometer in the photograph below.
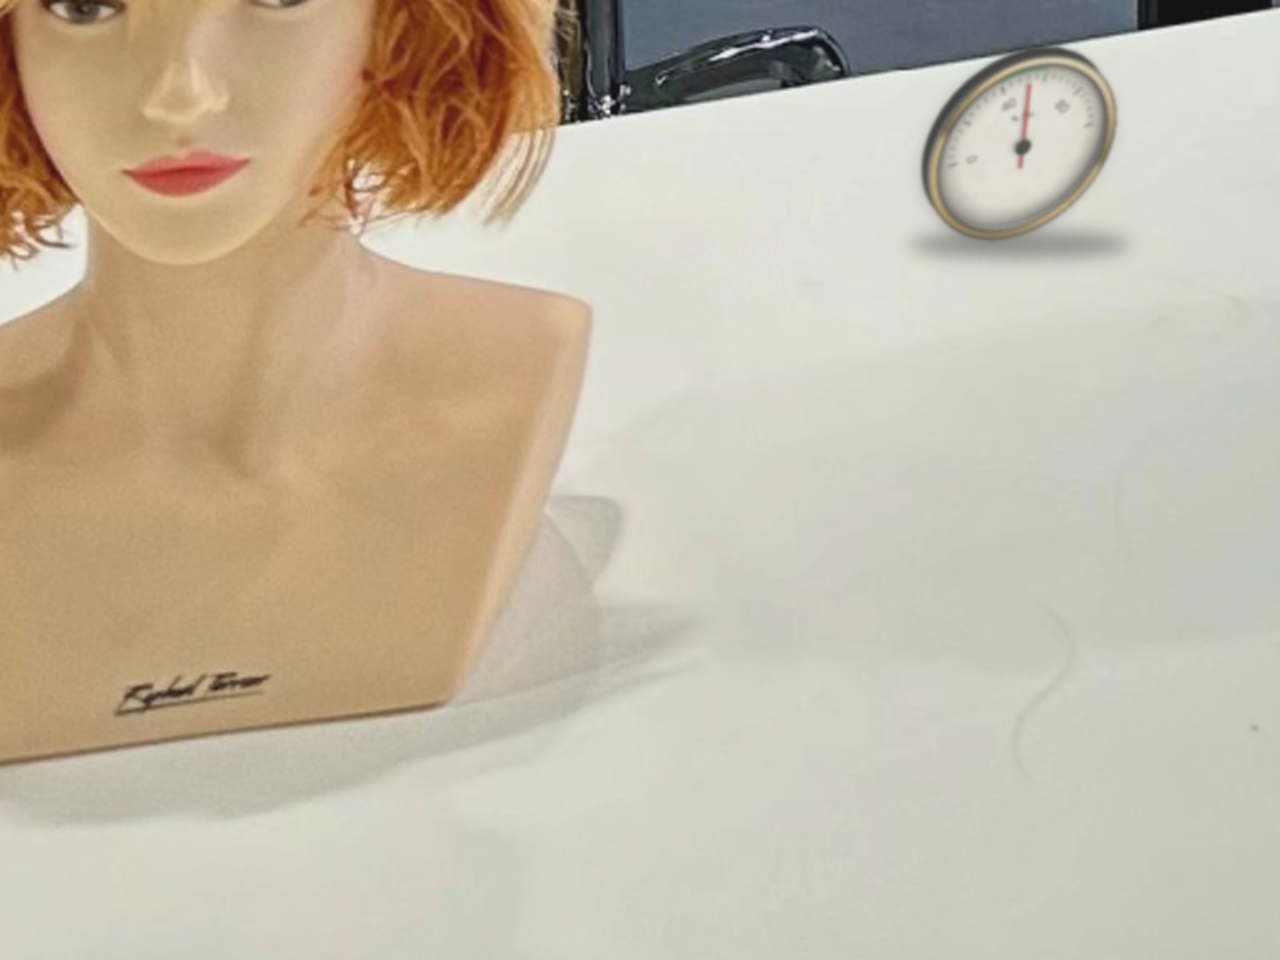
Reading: 52 %
